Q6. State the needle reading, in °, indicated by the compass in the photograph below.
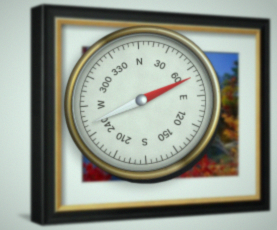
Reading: 70 °
